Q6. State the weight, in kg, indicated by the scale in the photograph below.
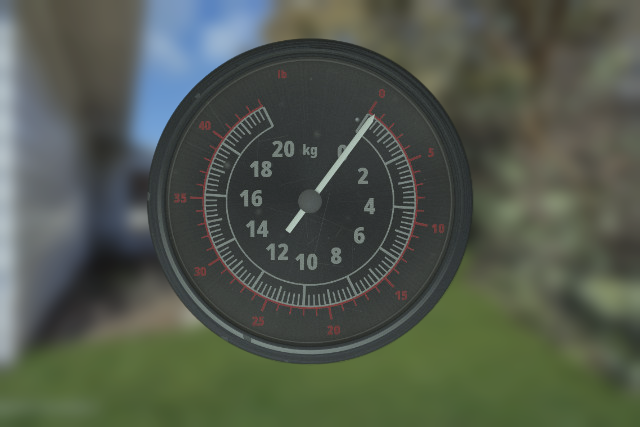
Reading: 0.2 kg
